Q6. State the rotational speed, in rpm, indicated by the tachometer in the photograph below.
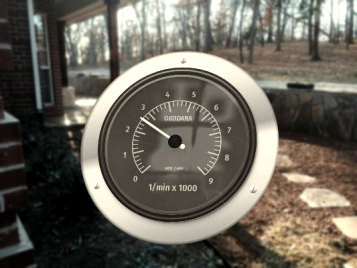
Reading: 2600 rpm
